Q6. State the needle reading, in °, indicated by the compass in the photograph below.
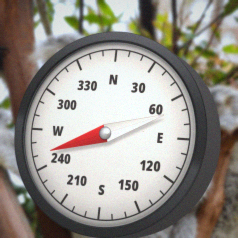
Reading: 250 °
